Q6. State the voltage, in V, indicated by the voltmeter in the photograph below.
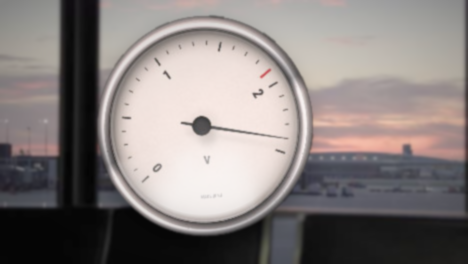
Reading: 2.4 V
